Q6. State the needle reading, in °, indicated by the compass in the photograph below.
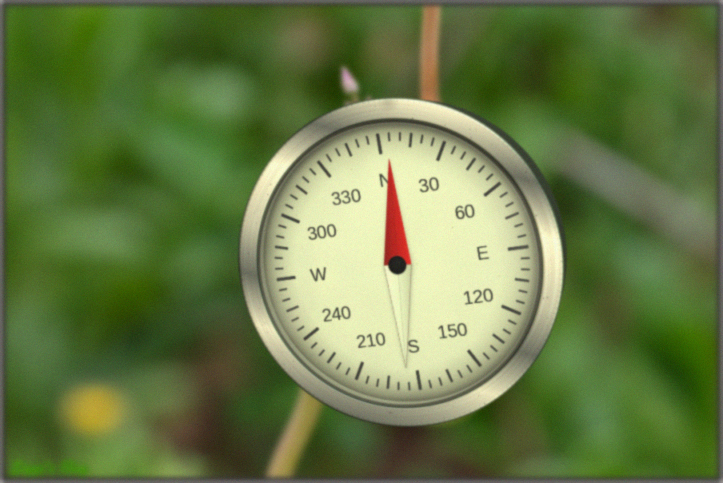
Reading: 5 °
